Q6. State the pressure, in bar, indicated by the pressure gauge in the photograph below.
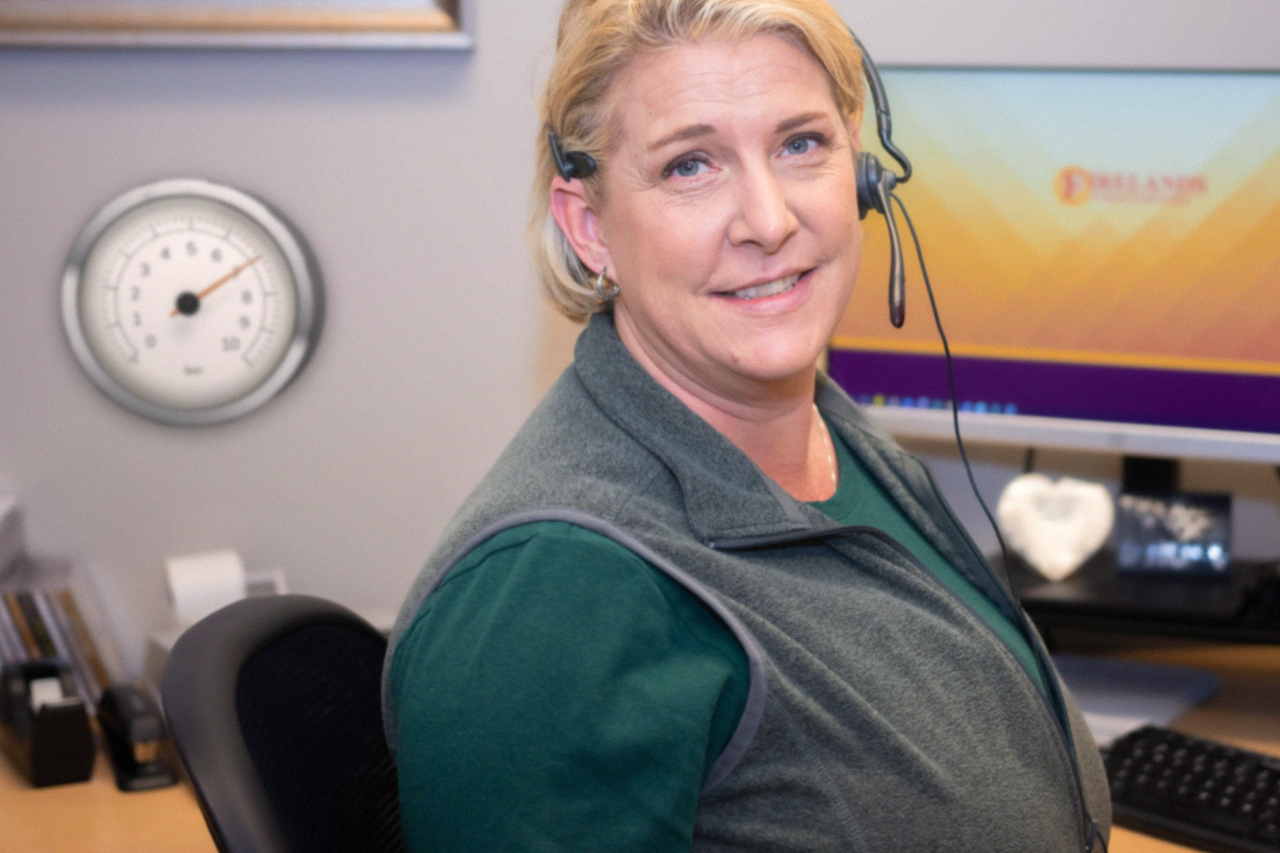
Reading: 7 bar
